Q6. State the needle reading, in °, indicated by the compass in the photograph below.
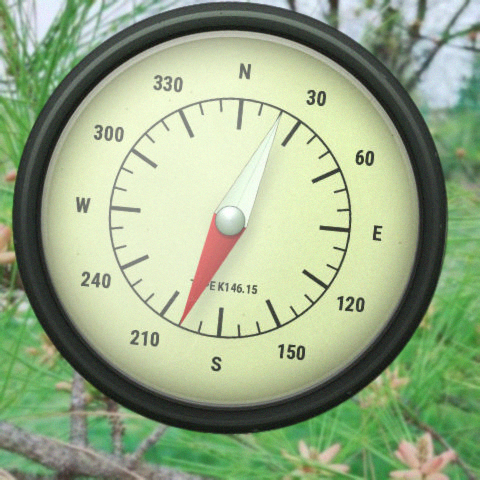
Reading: 200 °
